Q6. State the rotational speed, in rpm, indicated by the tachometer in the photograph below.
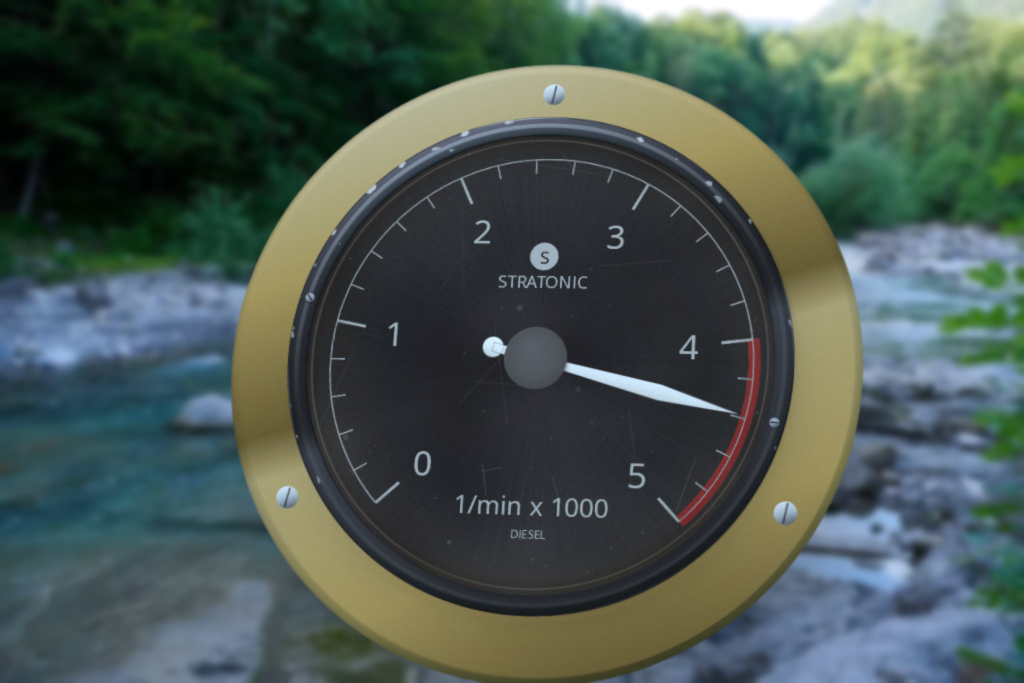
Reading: 4400 rpm
